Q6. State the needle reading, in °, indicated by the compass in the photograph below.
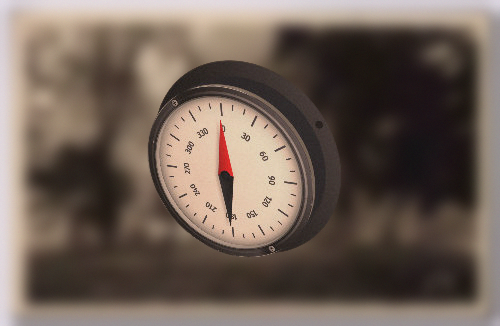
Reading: 0 °
